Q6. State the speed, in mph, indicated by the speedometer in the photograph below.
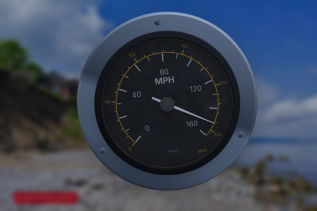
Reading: 150 mph
